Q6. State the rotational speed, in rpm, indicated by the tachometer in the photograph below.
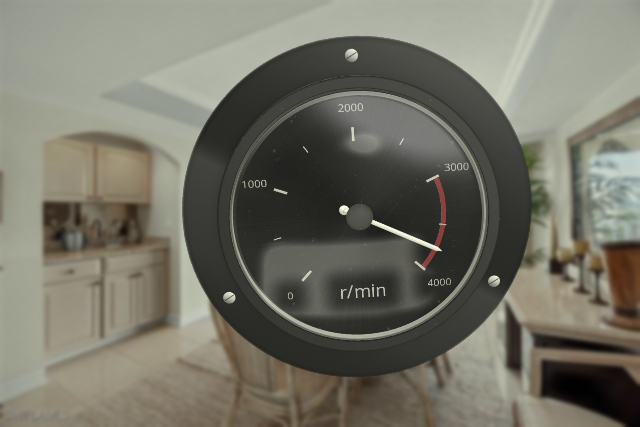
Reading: 3750 rpm
